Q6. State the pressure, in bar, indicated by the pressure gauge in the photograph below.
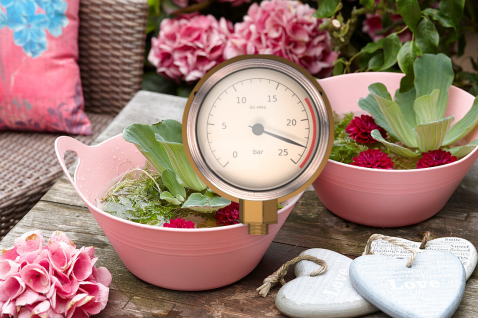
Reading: 23 bar
